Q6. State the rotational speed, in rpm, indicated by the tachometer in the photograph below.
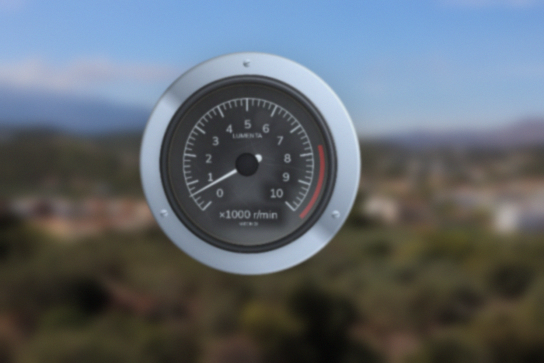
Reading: 600 rpm
